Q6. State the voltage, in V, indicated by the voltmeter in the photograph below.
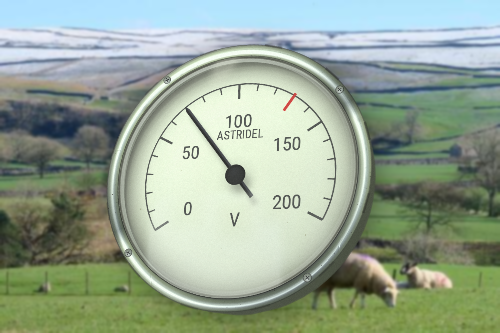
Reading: 70 V
